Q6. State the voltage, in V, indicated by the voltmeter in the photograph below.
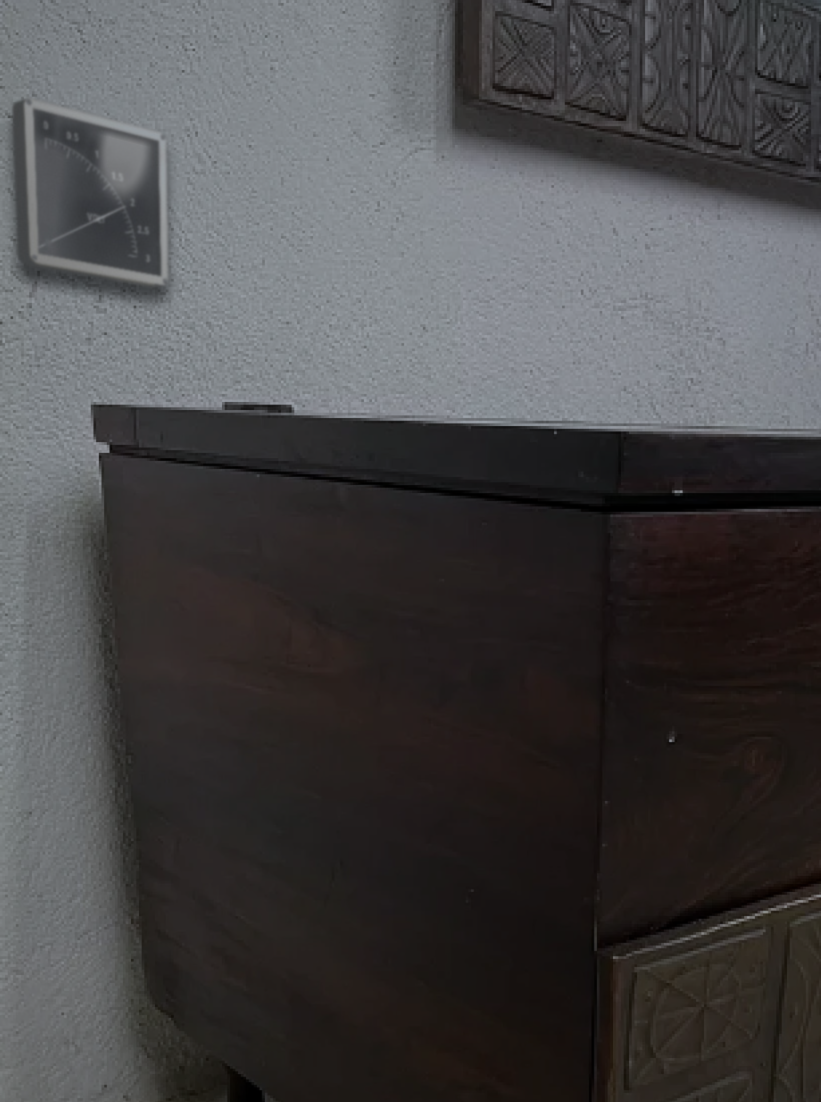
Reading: 2 V
